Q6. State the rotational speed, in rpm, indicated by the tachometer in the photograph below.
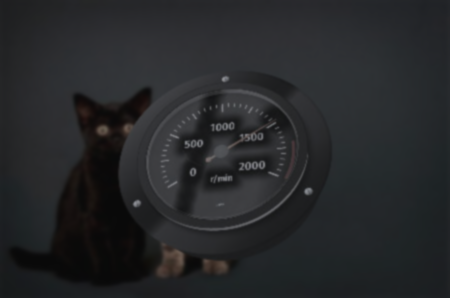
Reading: 1500 rpm
